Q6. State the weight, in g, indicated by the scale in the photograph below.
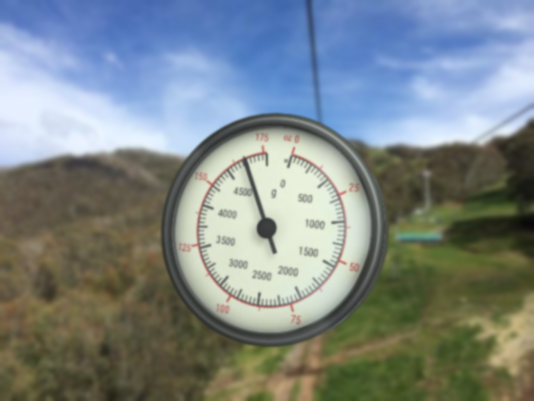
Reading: 4750 g
